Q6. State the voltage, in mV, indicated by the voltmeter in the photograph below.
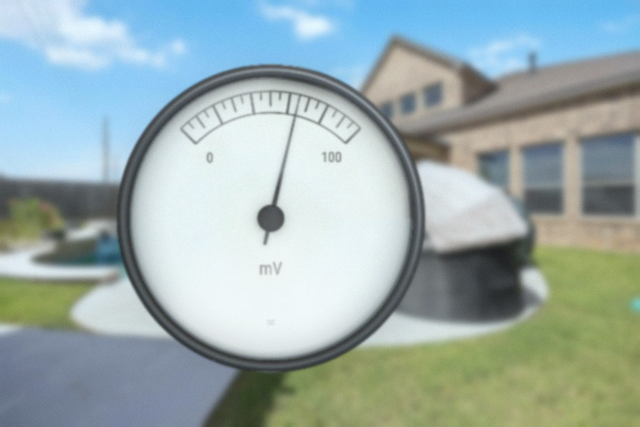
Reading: 65 mV
